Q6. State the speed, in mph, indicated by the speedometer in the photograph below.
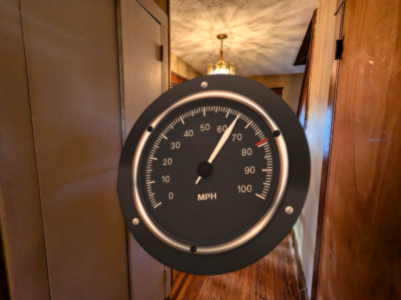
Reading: 65 mph
